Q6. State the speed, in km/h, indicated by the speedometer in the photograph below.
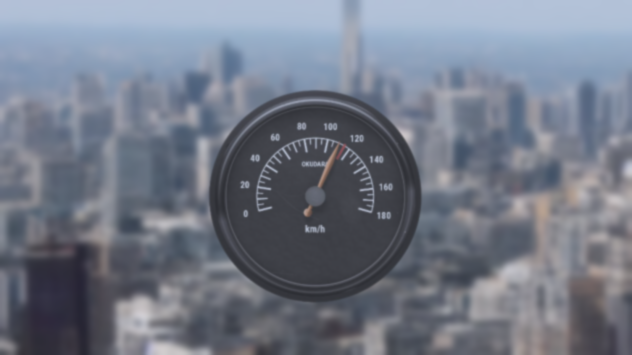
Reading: 110 km/h
